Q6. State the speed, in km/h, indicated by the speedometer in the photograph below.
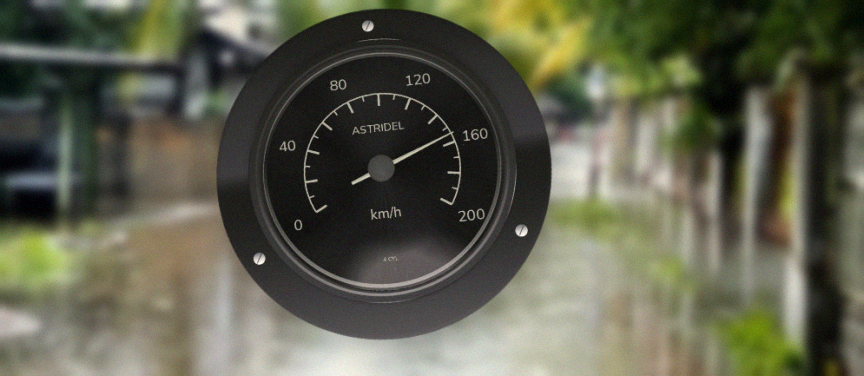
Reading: 155 km/h
